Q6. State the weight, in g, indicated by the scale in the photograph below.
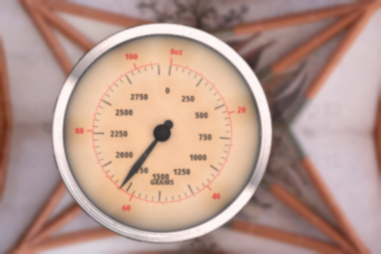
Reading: 1800 g
